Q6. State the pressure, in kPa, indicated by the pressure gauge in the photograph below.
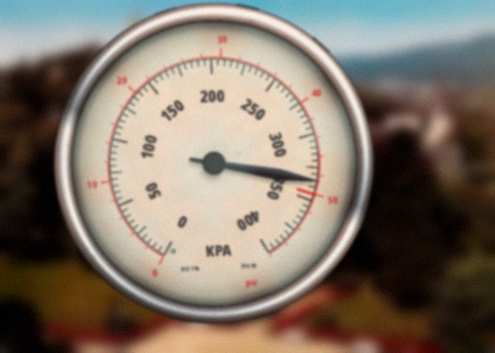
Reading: 335 kPa
